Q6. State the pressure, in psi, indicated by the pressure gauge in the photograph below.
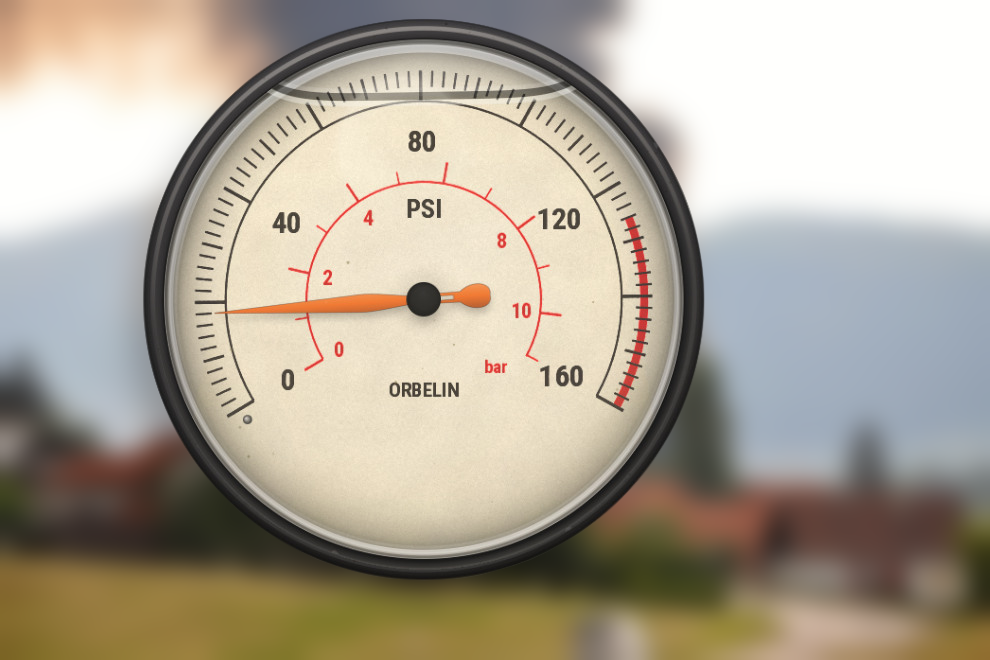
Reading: 18 psi
